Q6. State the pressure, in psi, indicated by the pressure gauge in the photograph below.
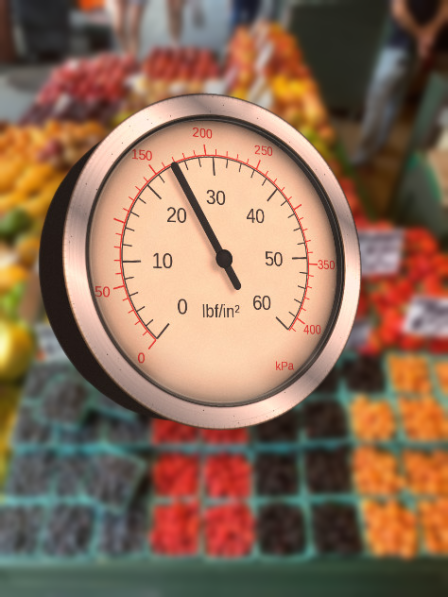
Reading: 24 psi
